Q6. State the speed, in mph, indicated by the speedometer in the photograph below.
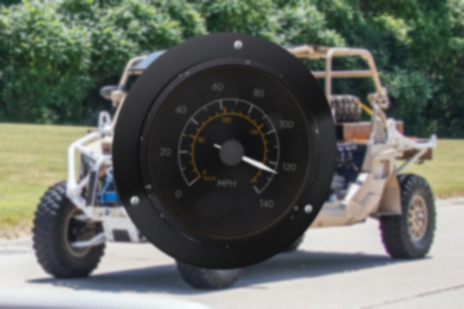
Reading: 125 mph
